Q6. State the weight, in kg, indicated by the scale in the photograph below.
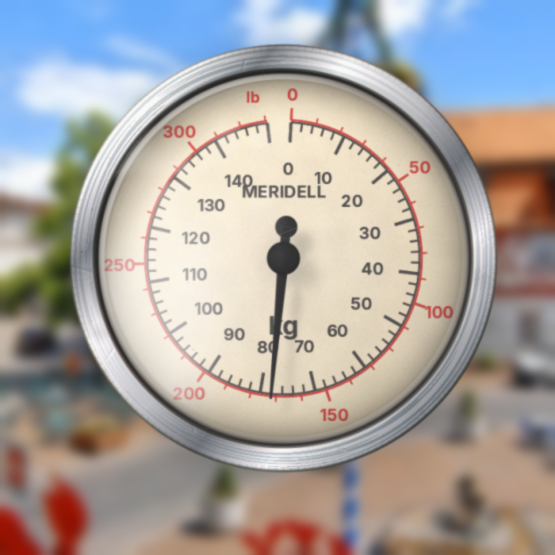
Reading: 78 kg
